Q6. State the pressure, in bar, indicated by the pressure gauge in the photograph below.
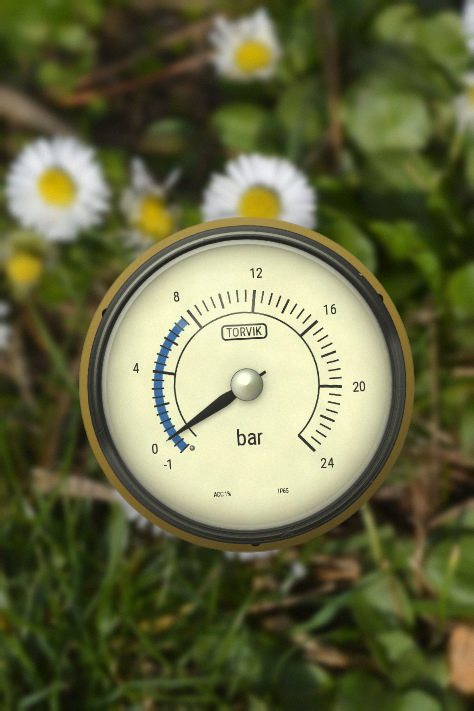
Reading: 0 bar
